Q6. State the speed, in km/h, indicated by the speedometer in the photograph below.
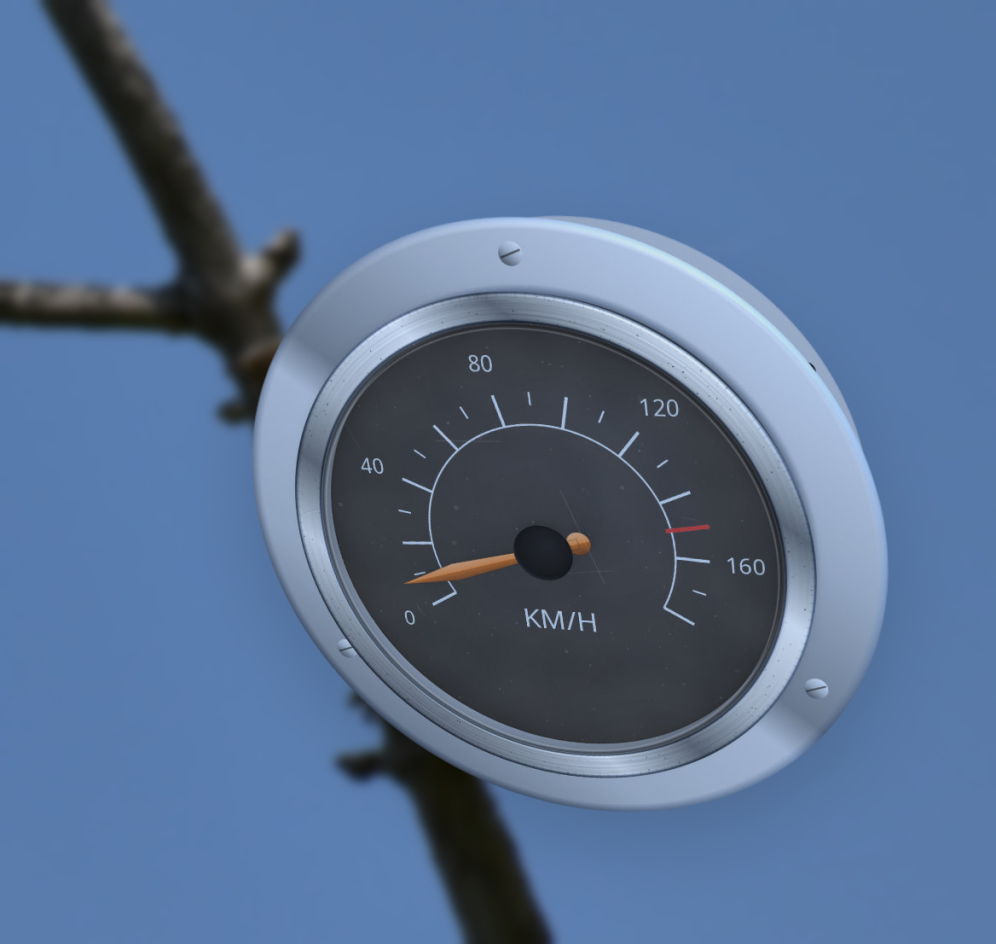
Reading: 10 km/h
